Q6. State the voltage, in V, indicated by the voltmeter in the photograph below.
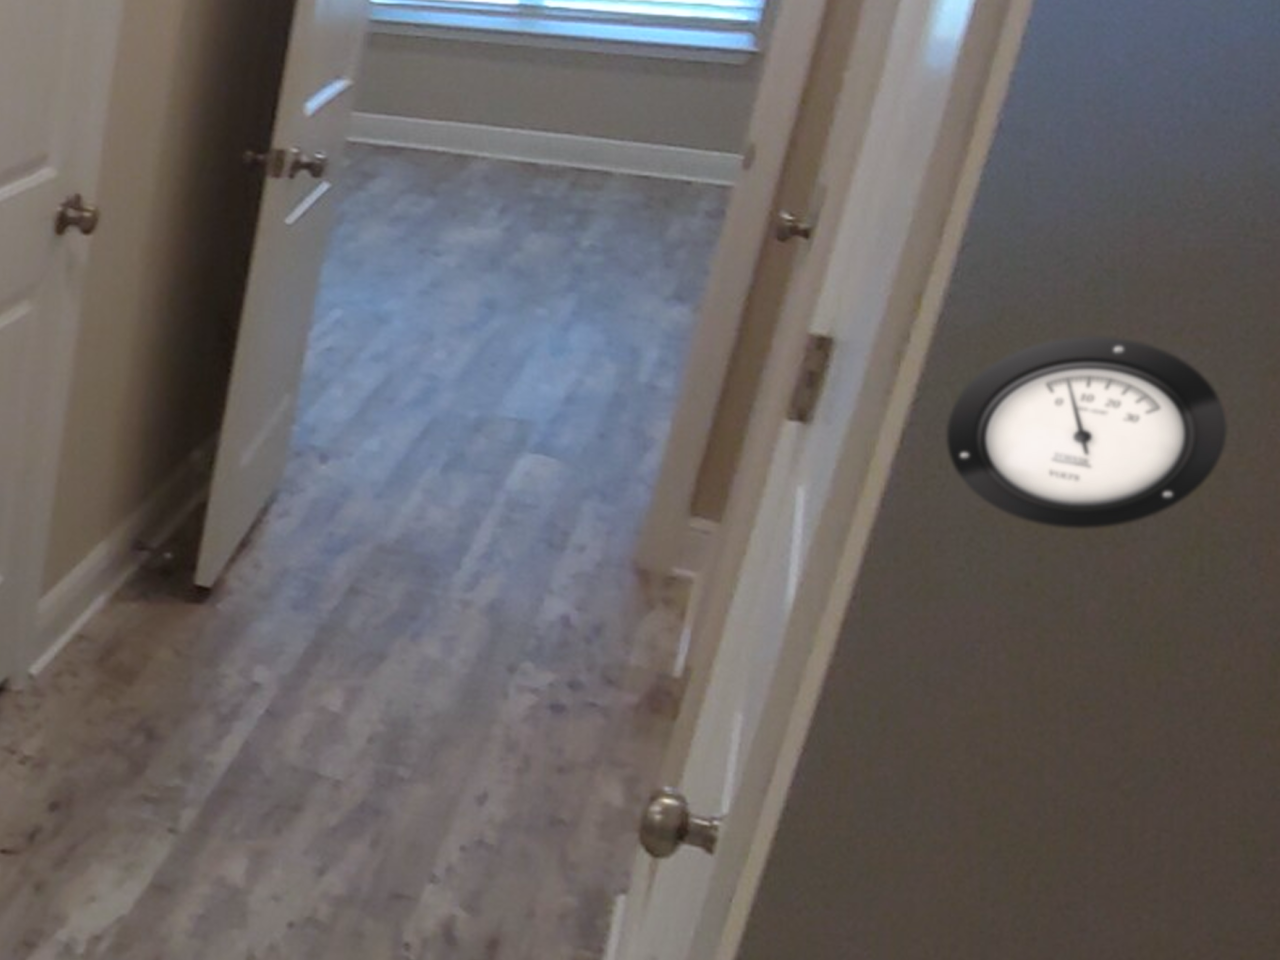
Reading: 5 V
